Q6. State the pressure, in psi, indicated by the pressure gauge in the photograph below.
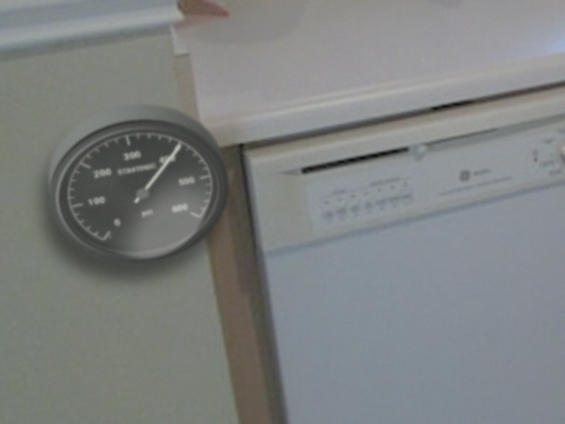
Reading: 400 psi
